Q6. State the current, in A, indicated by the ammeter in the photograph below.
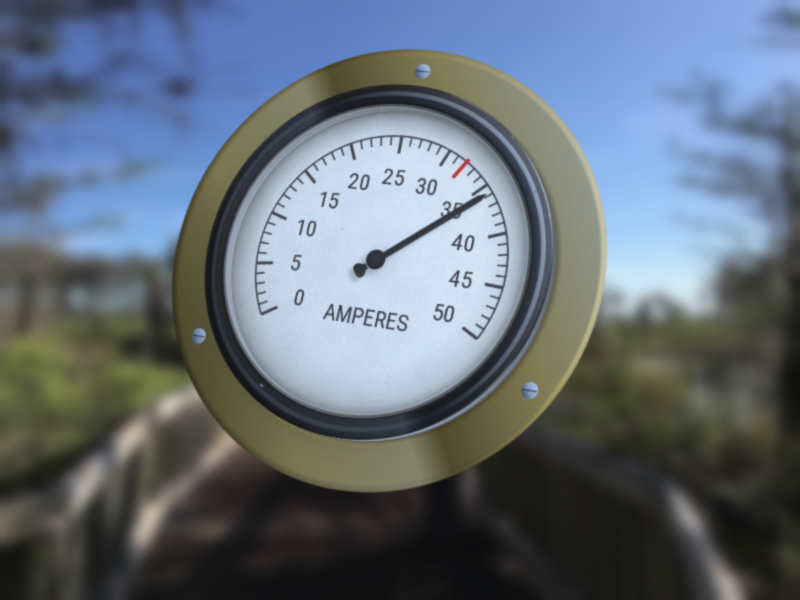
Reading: 36 A
